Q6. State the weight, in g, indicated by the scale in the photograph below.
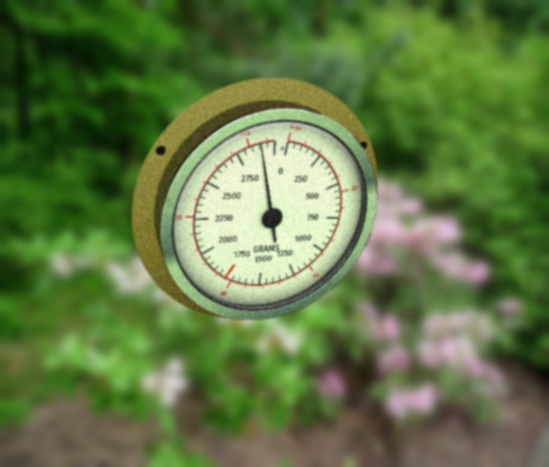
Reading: 2900 g
